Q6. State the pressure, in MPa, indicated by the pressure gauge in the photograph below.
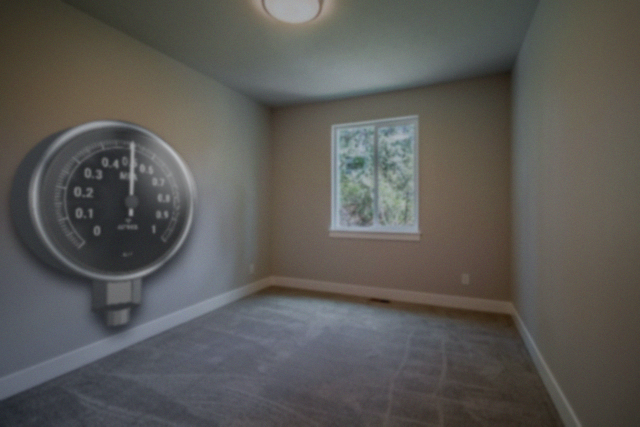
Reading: 0.5 MPa
